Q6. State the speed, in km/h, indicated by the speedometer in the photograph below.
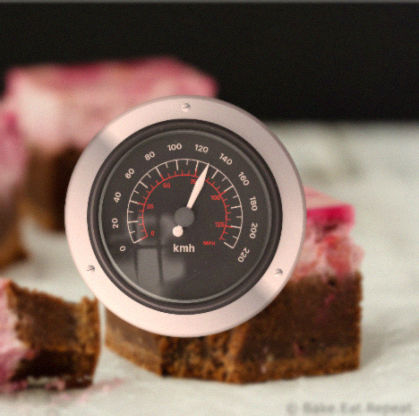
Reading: 130 km/h
